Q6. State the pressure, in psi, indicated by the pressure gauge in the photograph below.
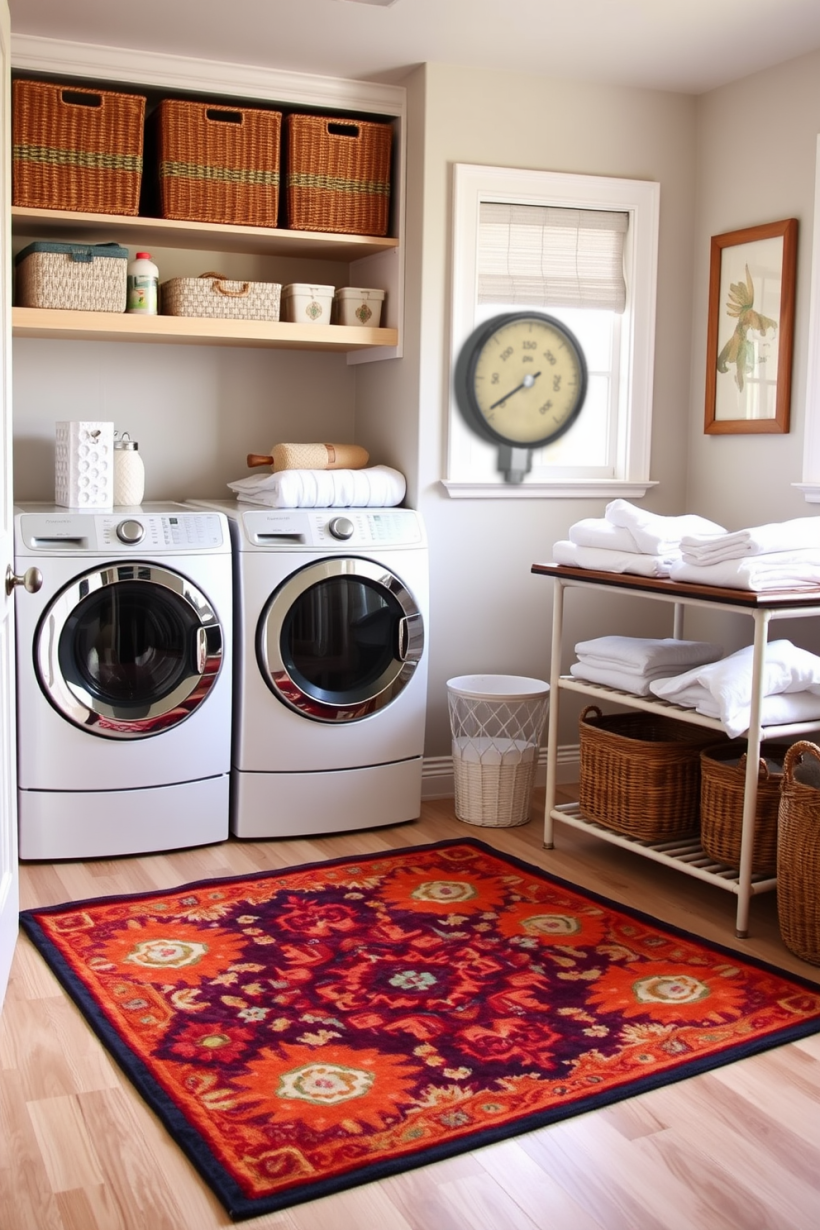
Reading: 10 psi
